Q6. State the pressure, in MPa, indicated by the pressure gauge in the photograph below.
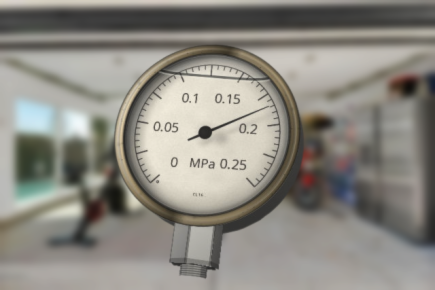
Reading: 0.185 MPa
